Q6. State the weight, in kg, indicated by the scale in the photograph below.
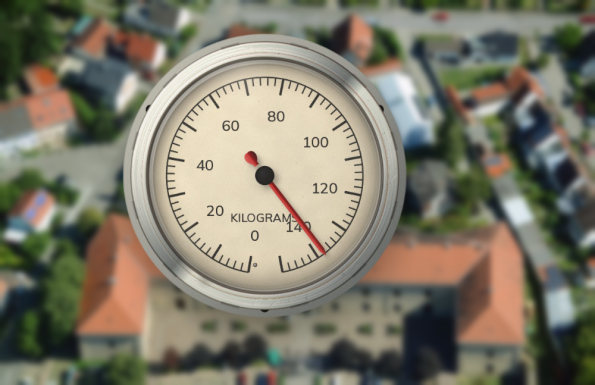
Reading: 138 kg
